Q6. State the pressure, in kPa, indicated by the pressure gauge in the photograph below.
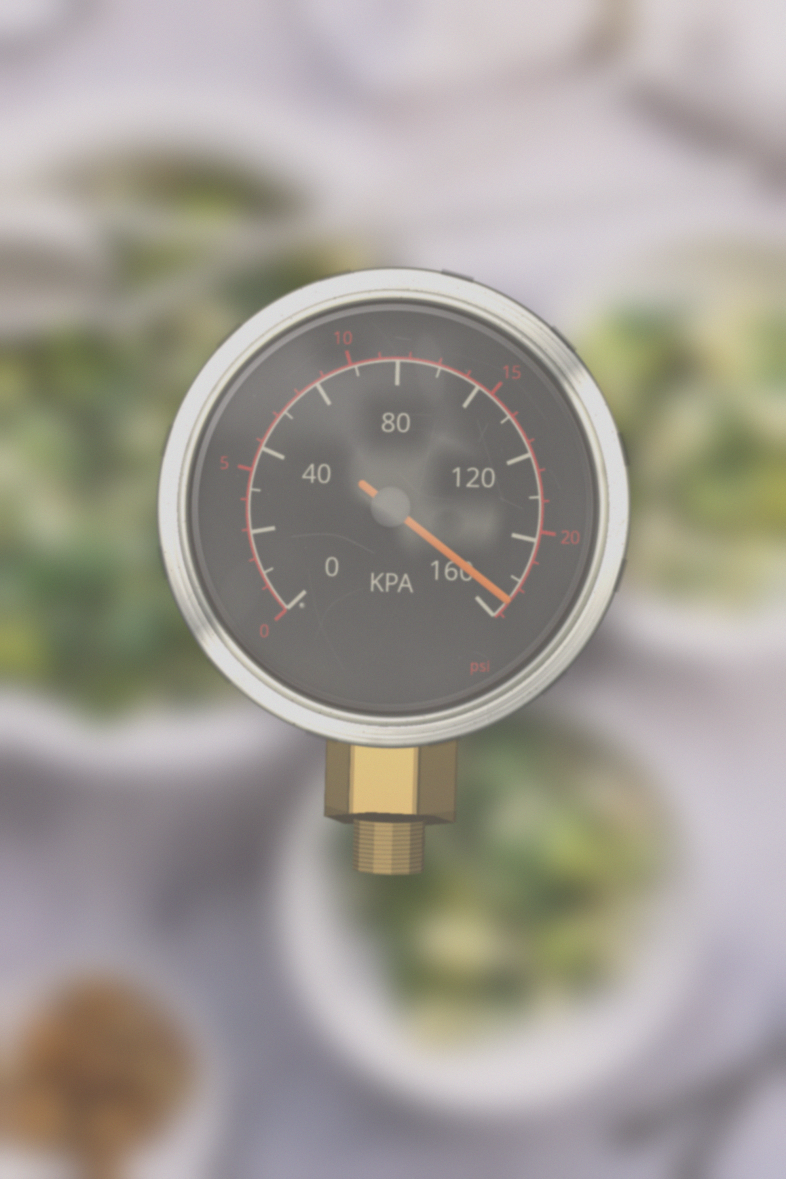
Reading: 155 kPa
